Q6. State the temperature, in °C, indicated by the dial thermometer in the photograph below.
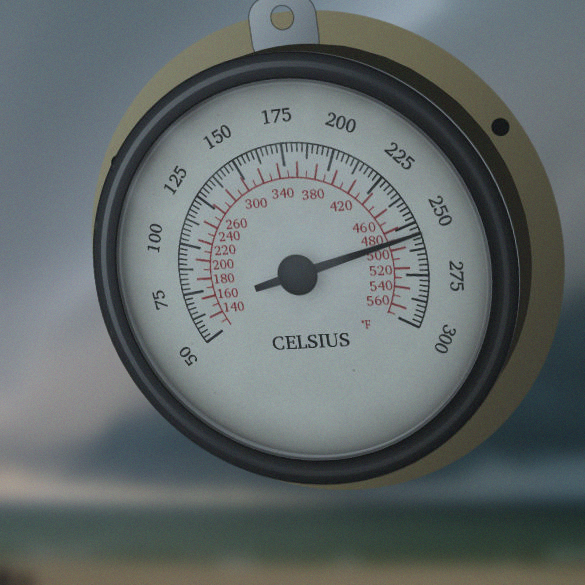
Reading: 255 °C
